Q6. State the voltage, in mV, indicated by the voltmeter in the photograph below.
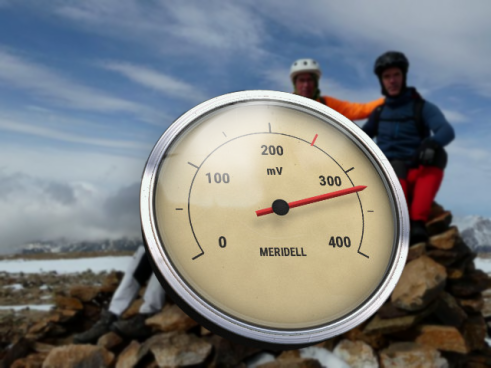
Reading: 325 mV
